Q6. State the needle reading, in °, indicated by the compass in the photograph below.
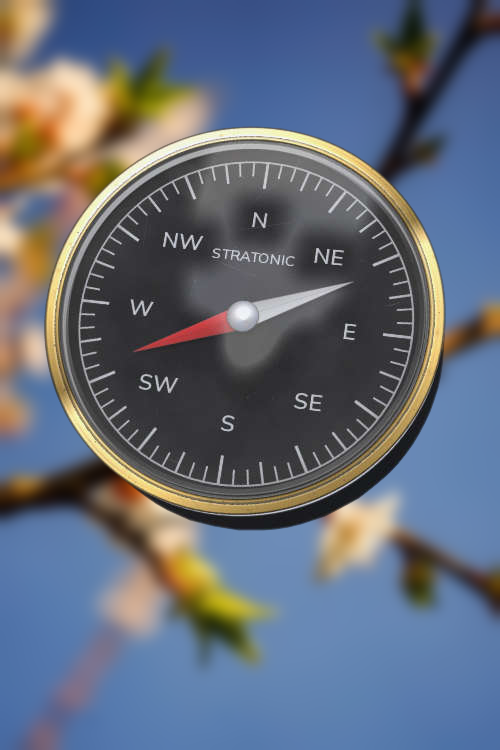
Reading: 245 °
